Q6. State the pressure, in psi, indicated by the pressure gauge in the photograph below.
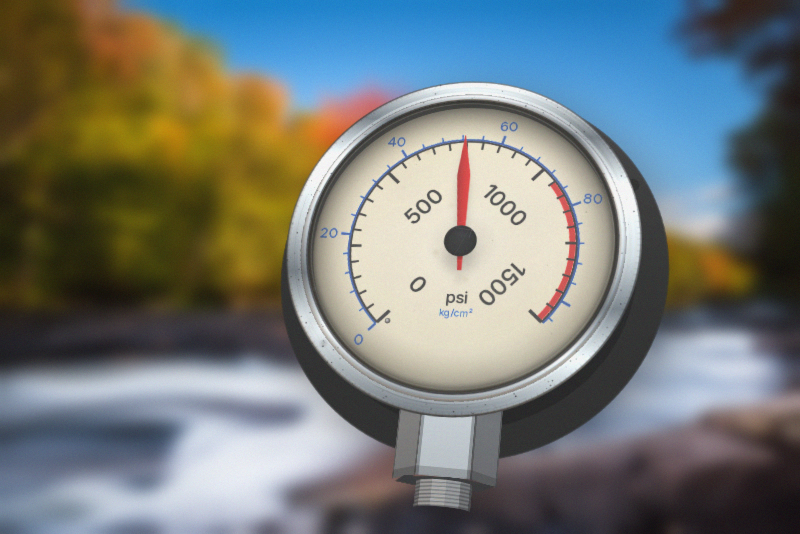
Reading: 750 psi
